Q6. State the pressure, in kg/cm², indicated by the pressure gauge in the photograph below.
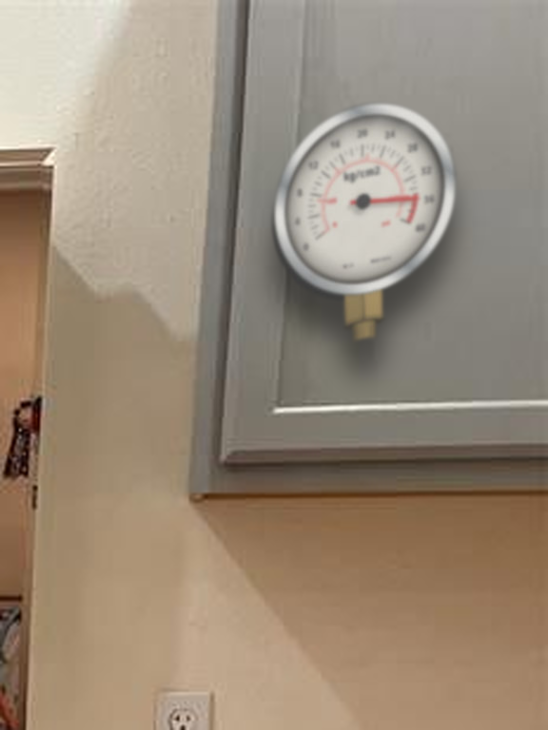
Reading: 36 kg/cm²
